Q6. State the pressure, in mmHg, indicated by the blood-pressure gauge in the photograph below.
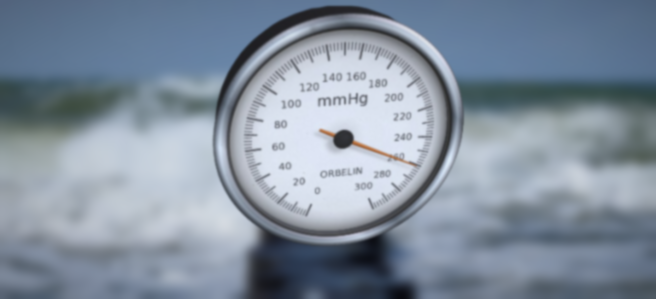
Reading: 260 mmHg
